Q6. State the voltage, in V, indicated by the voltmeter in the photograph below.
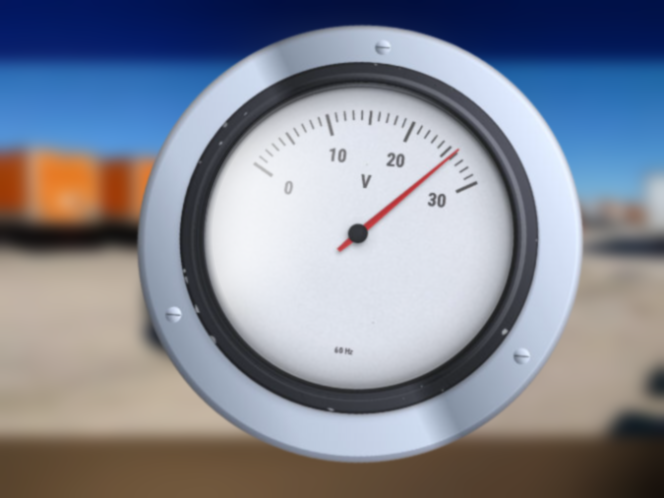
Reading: 26 V
